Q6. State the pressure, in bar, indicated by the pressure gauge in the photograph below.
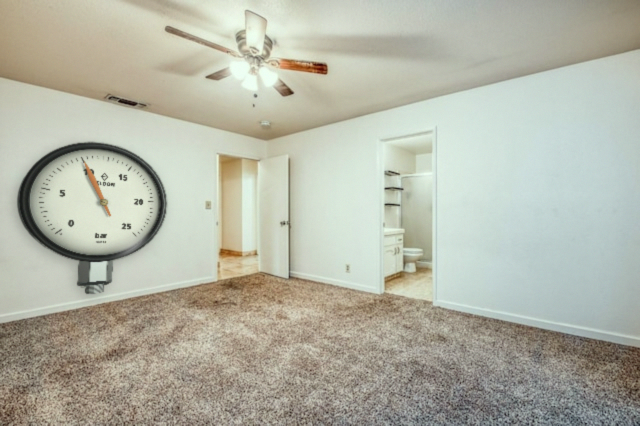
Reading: 10 bar
